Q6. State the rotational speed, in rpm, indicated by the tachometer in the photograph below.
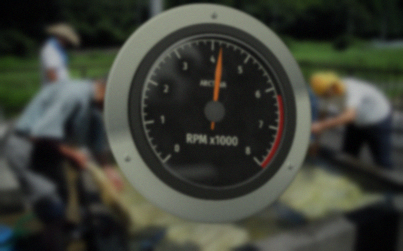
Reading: 4200 rpm
